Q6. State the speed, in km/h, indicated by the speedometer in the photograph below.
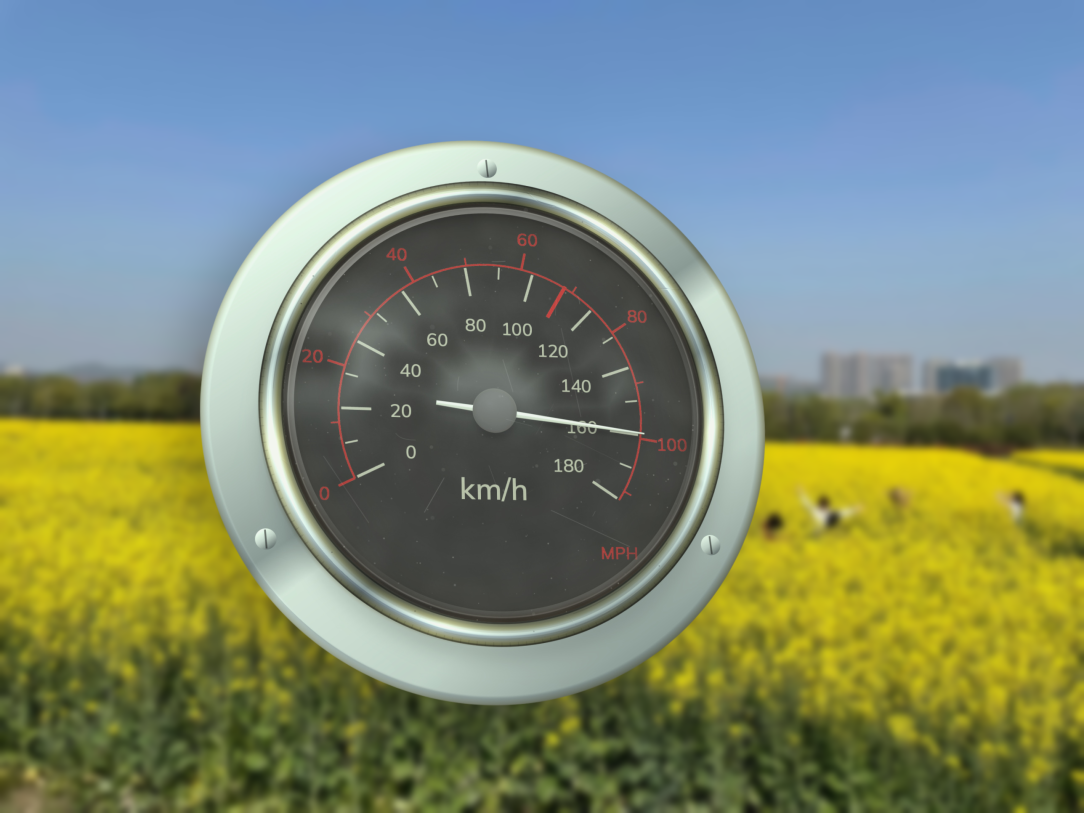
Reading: 160 km/h
